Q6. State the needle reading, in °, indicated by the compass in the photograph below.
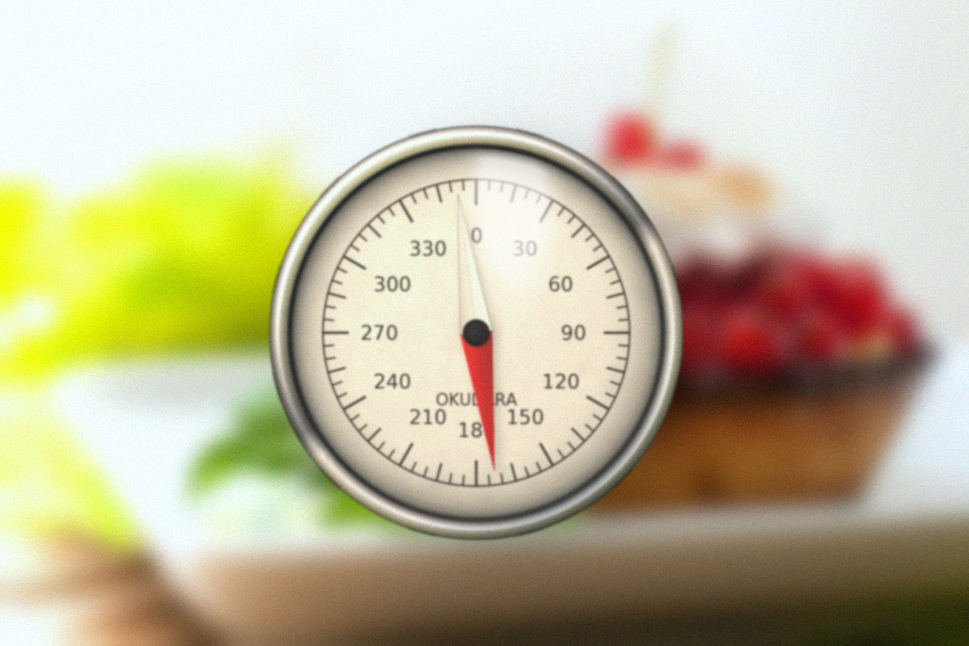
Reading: 172.5 °
